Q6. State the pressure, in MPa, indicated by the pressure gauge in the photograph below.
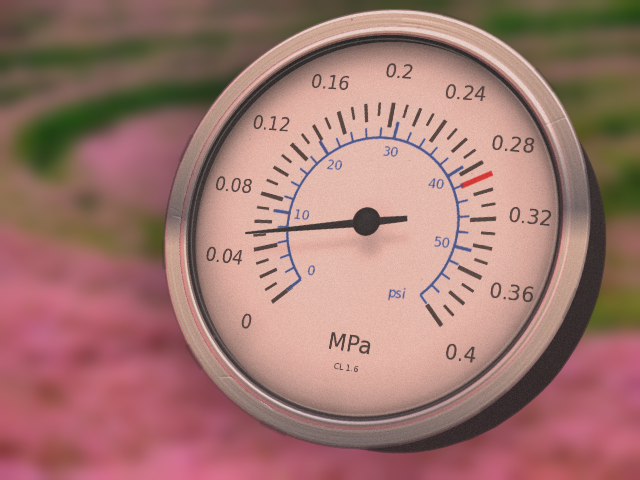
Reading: 0.05 MPa
